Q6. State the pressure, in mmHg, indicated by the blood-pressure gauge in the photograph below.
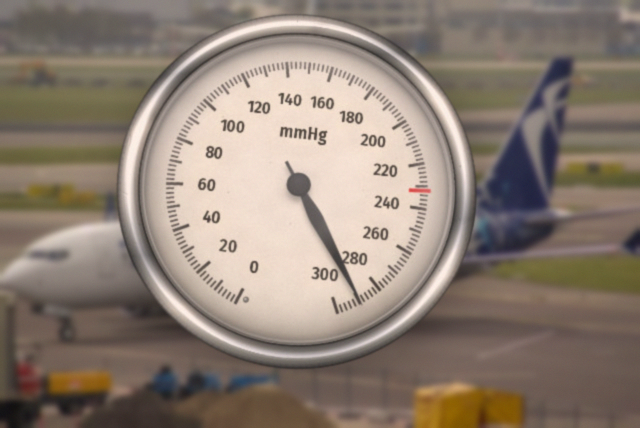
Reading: 290 mmHg
